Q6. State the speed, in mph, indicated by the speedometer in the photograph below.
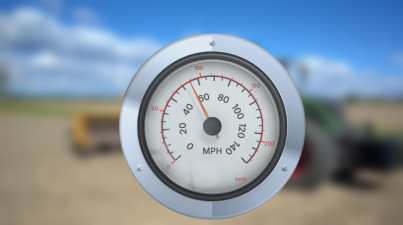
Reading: 55 mph
